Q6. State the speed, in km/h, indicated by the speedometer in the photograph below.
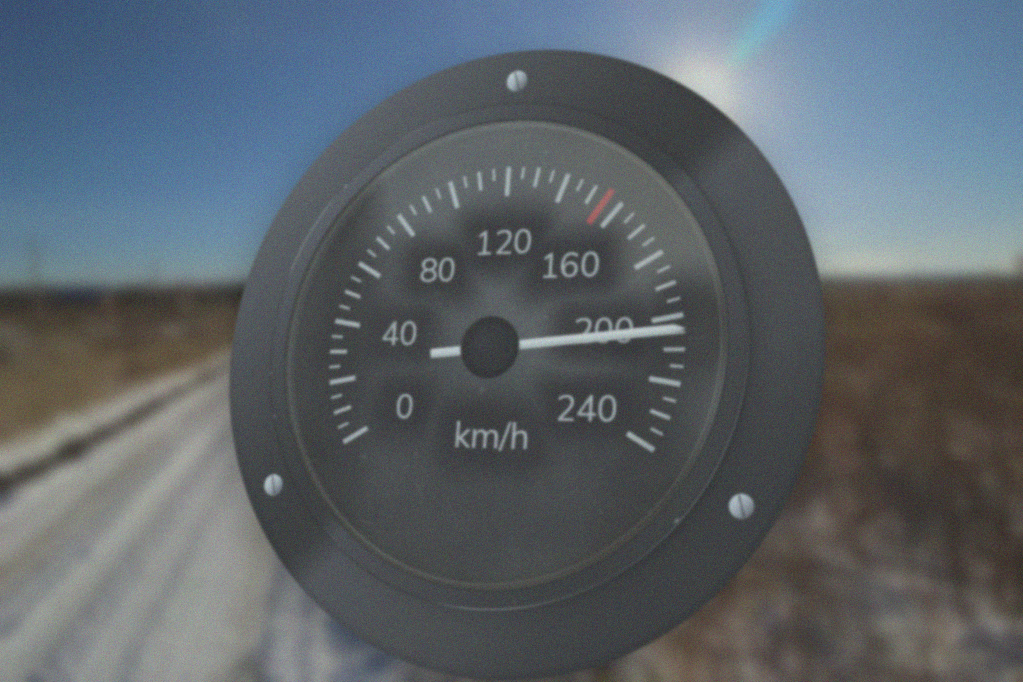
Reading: 205 km/h
